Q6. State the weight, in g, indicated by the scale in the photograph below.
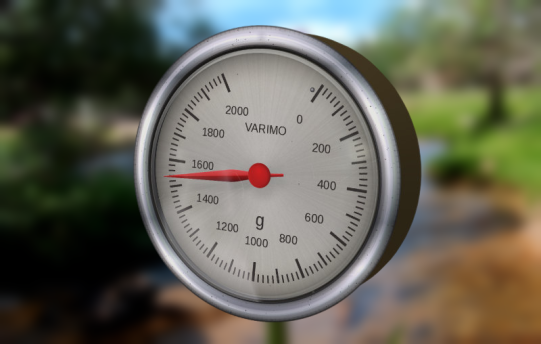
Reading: 1540 g
